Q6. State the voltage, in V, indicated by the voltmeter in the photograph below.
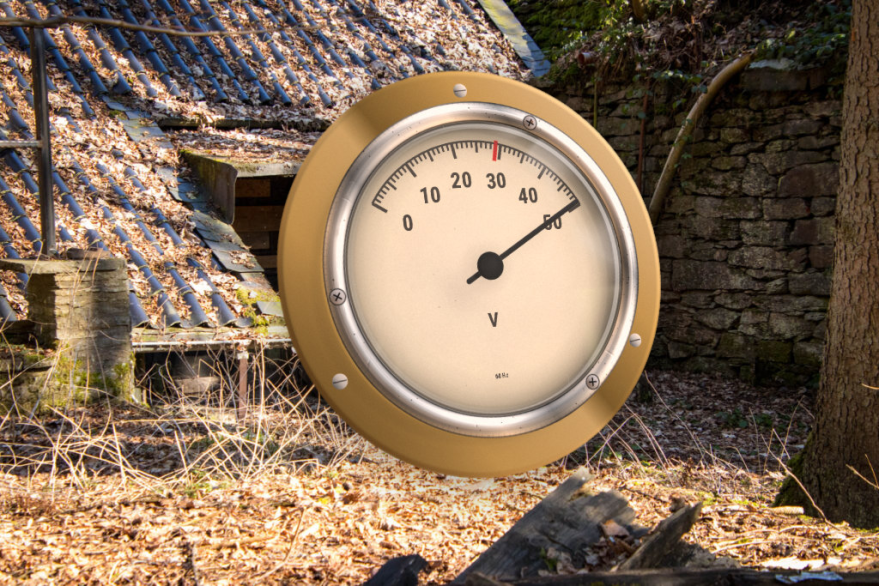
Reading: 49 V
